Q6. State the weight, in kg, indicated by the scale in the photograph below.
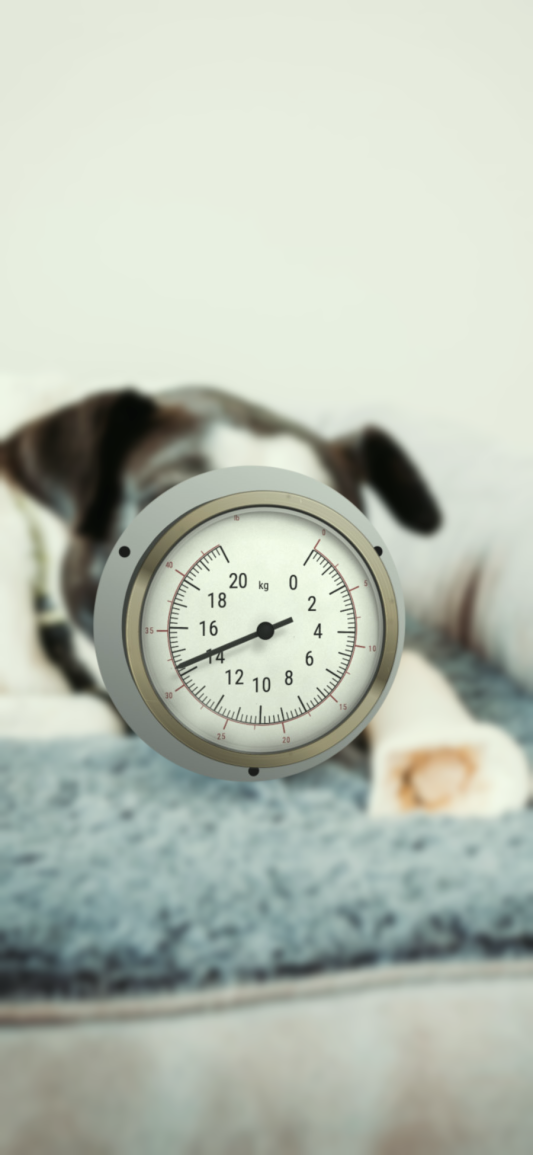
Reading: 14.4 kg
